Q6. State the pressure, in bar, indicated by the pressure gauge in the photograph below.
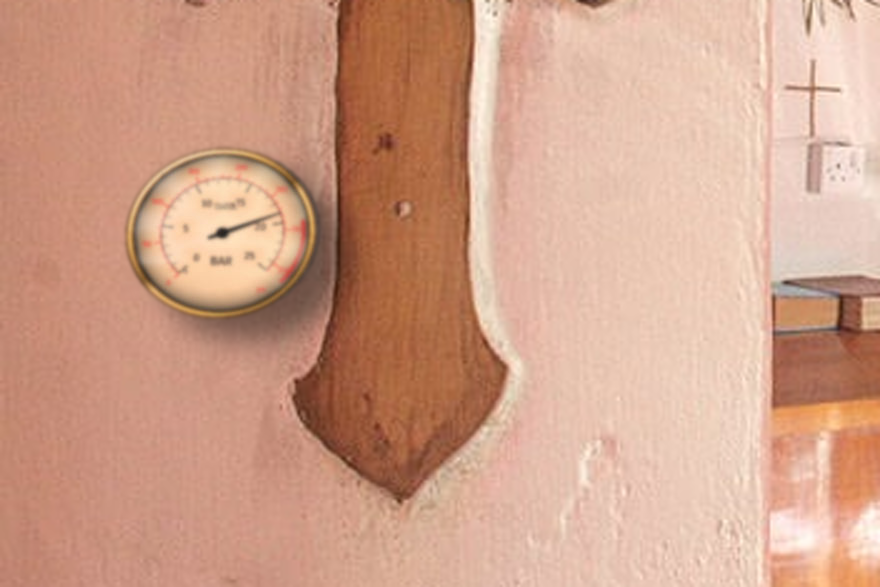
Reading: 19 bar
